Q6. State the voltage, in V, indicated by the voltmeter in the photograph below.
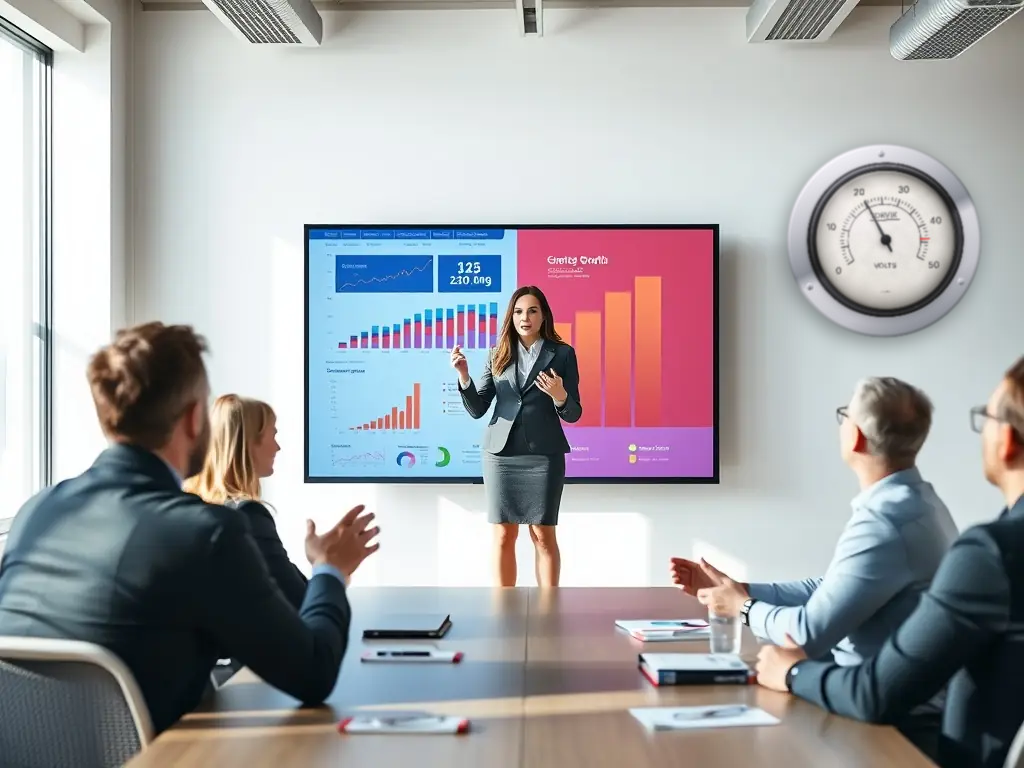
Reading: 20 V
